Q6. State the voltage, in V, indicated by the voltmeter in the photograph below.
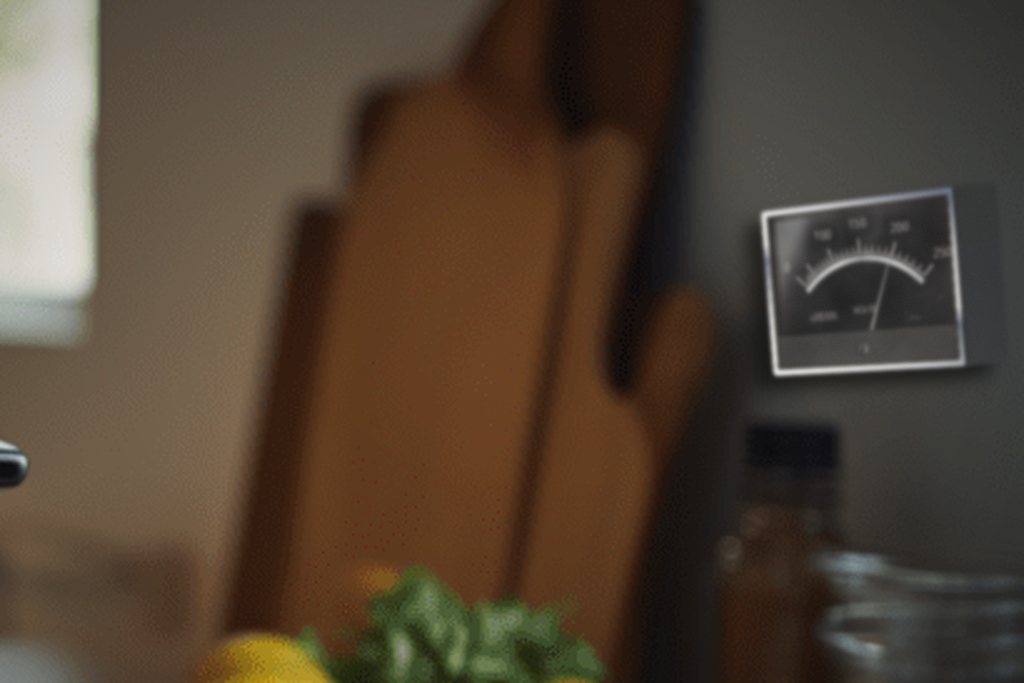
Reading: 200 V
